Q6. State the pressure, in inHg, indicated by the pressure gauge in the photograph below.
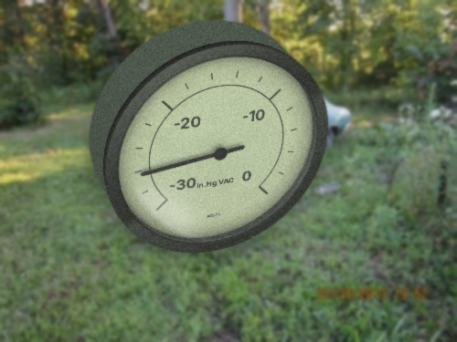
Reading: -26 inHg
